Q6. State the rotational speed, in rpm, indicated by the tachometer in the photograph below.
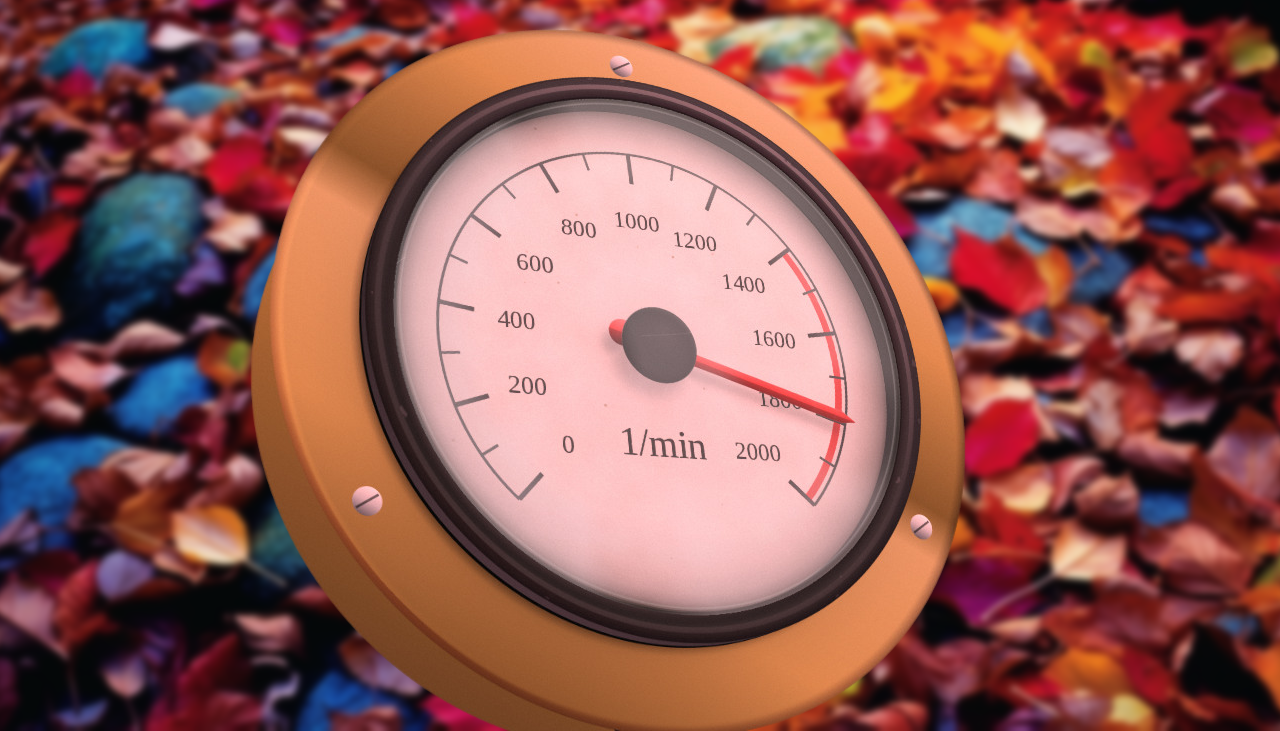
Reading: 1800 rpm
